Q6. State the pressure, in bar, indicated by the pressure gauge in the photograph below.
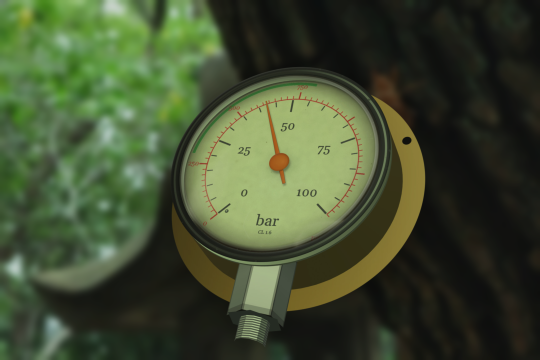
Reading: 42.5 bar
